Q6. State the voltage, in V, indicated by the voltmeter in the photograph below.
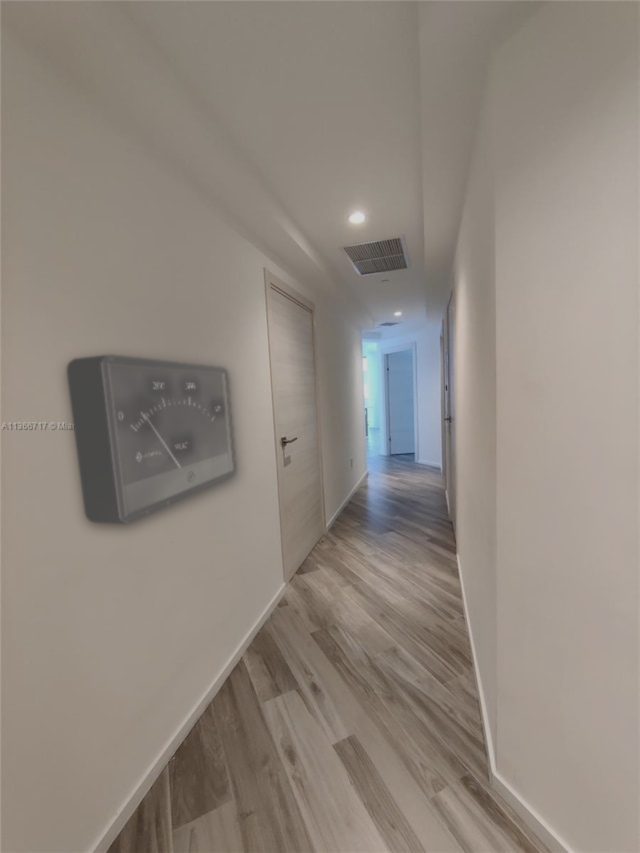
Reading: 100 V
